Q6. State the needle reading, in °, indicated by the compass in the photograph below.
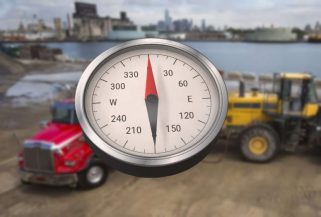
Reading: 0 °
